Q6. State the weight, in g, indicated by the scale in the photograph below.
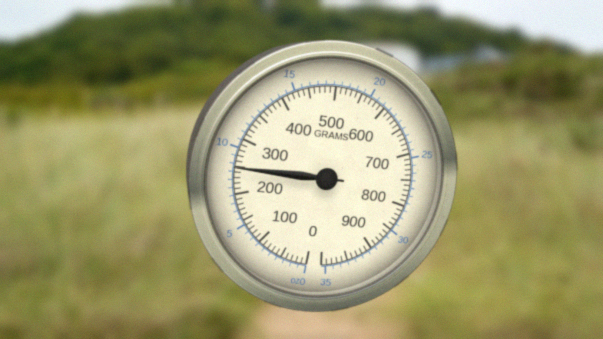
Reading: 250 g
